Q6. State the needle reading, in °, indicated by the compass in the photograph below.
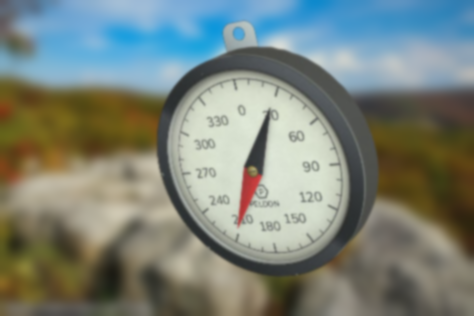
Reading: 210 °
